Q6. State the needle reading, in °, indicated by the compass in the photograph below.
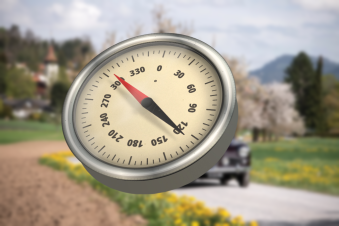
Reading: 305 °
